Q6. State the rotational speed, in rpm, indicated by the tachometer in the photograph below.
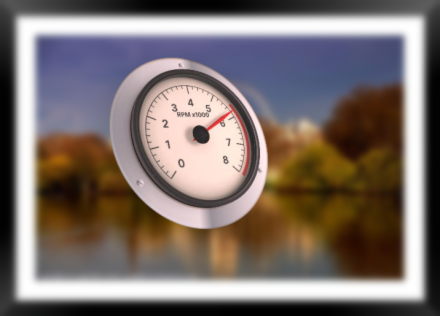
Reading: 5800 rpm
